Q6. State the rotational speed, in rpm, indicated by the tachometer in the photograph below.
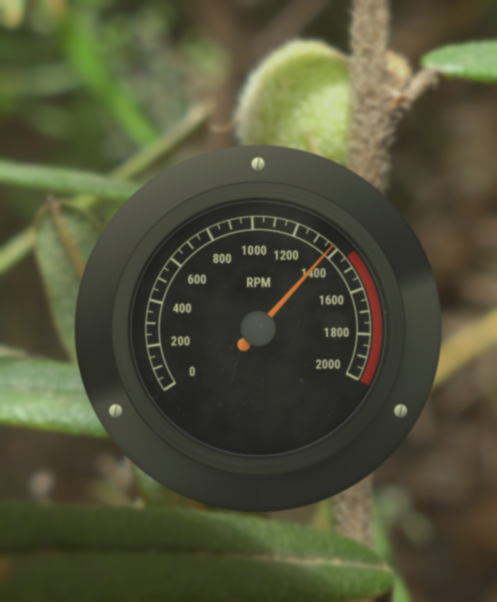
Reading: 1375 rpm
